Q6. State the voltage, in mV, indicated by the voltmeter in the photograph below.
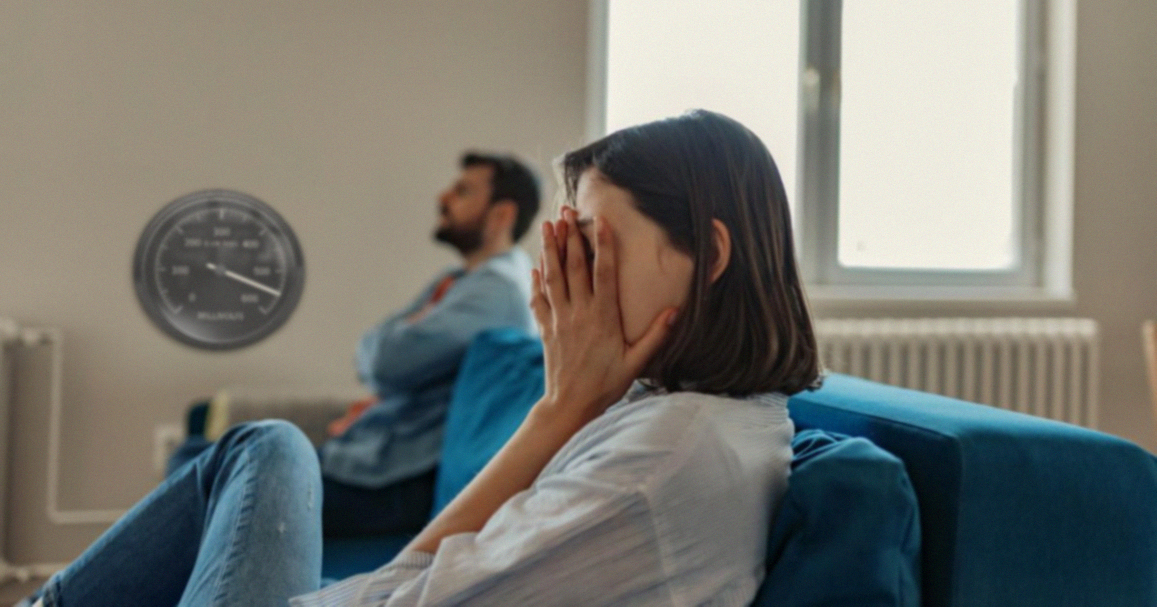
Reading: 550 mV
